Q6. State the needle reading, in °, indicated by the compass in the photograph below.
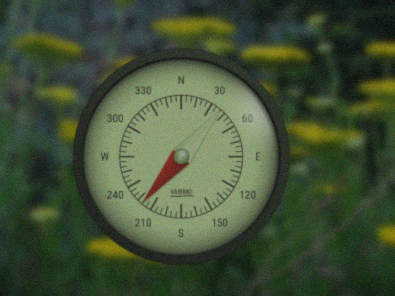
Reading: 220 °
